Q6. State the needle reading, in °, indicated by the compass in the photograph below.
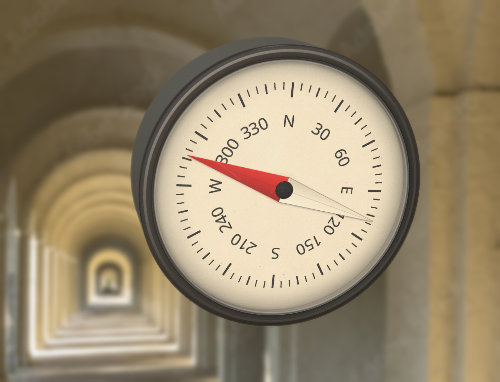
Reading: 287.5 °
